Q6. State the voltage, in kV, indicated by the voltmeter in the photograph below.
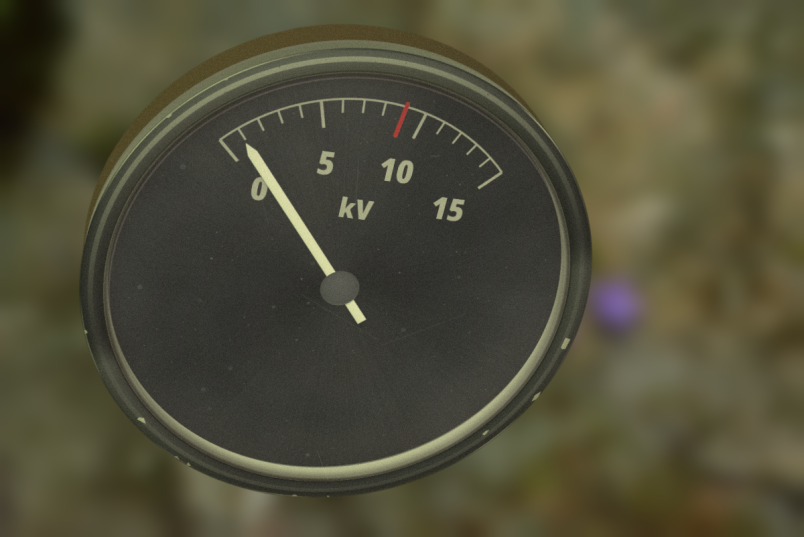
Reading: 1 kV
